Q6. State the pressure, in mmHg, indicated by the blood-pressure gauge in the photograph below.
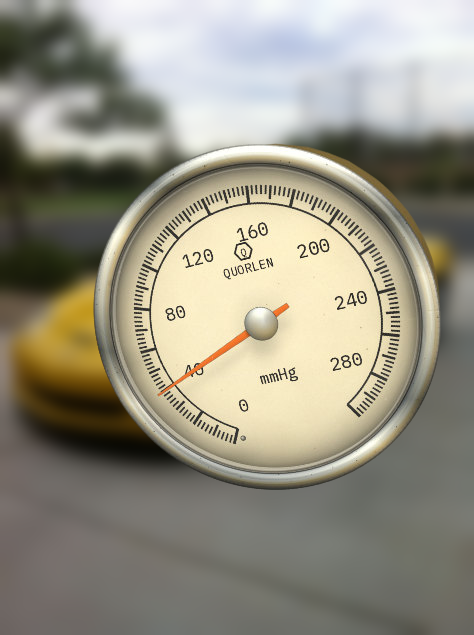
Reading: 40 mmHg
